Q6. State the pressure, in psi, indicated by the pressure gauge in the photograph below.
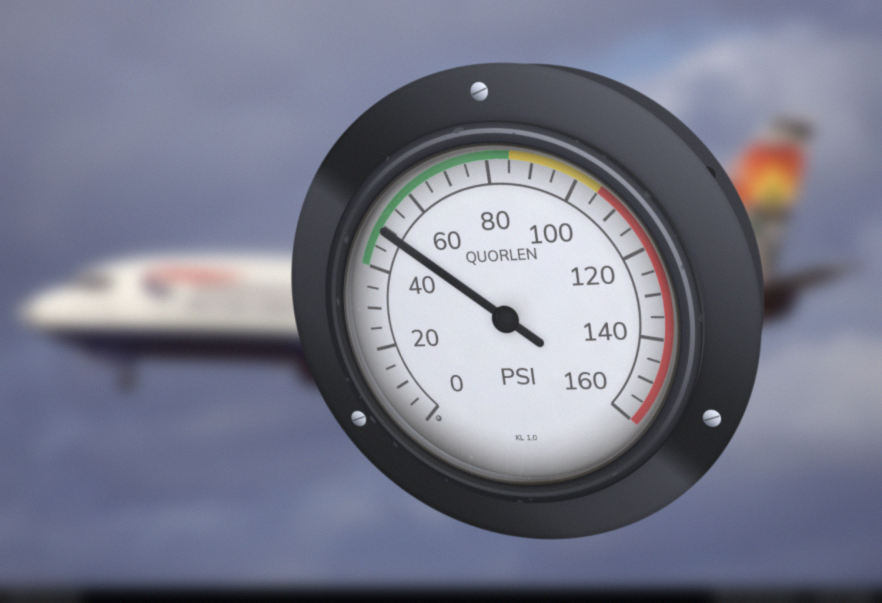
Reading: 50 psi
